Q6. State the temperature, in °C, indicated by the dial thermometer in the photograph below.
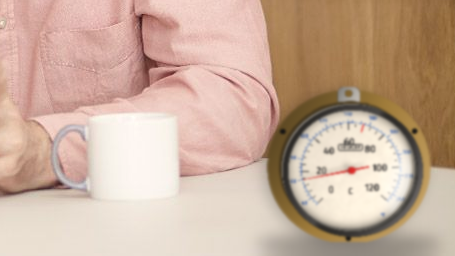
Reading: 16 °C
